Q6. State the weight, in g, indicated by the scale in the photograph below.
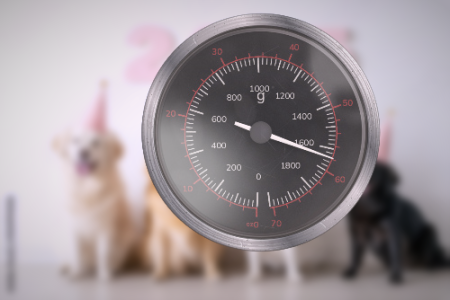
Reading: 1640 g
